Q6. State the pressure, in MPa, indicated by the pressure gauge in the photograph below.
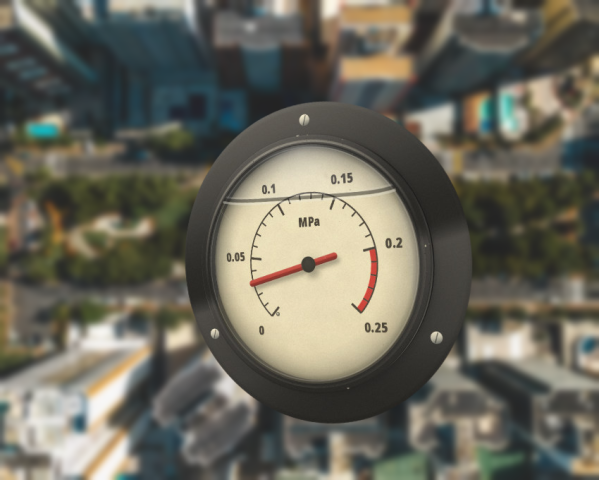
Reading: 0.03 MPa
